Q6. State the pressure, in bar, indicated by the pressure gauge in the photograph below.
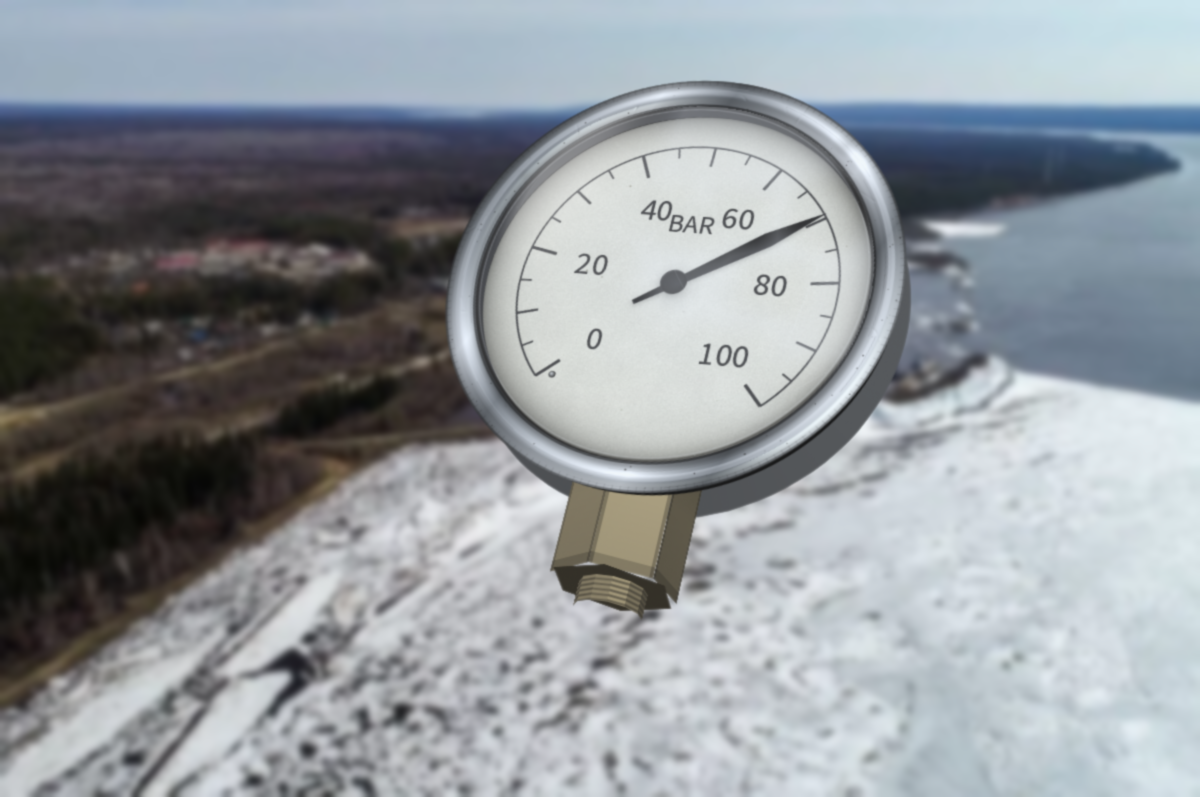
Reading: 70 bar
